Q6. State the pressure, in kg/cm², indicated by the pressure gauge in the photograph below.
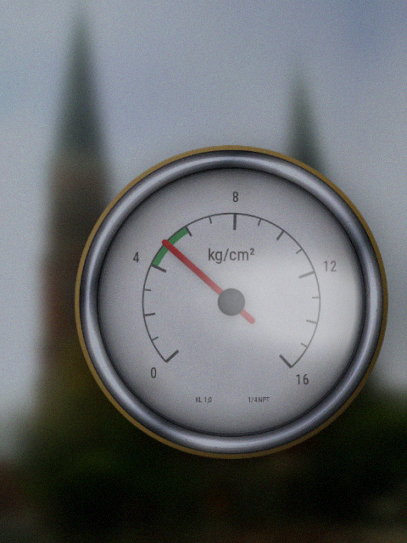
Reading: 5 kg/cm²
